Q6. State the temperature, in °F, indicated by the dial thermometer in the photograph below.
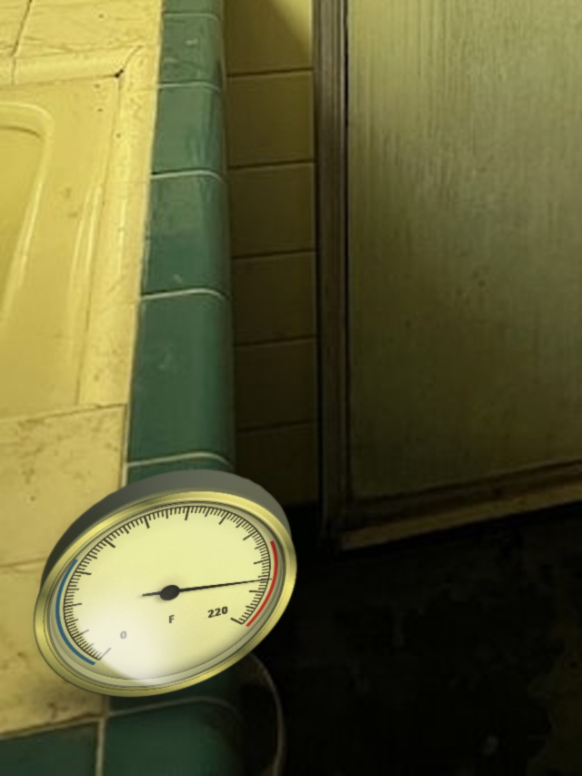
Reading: 190 °F
